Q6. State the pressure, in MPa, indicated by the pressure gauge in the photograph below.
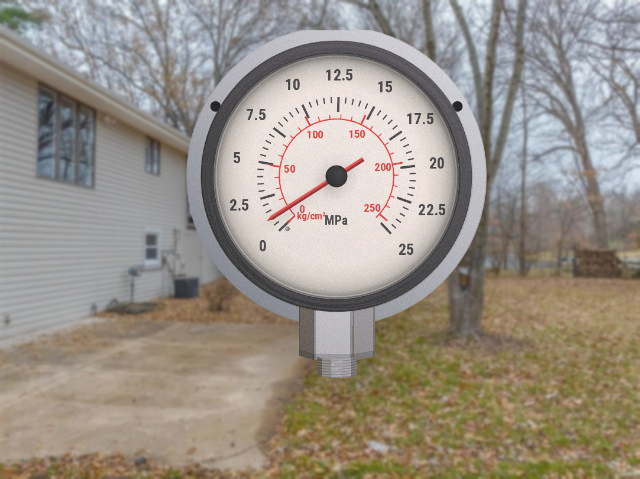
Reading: 1 MPa
